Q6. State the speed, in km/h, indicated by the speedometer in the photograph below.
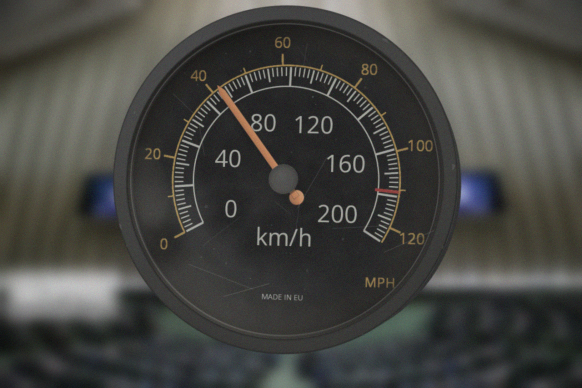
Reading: 68 km/h
